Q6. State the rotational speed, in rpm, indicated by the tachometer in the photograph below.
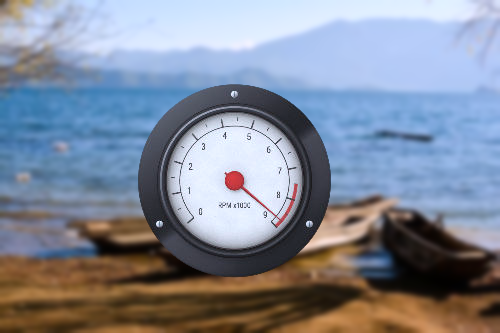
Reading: 8750 rpm
